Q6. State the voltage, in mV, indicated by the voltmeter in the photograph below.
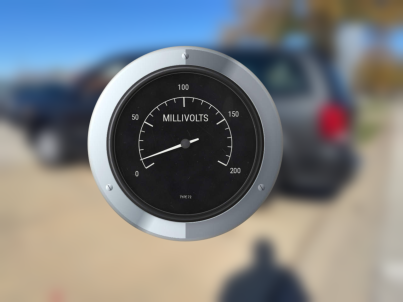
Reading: 10 mV
